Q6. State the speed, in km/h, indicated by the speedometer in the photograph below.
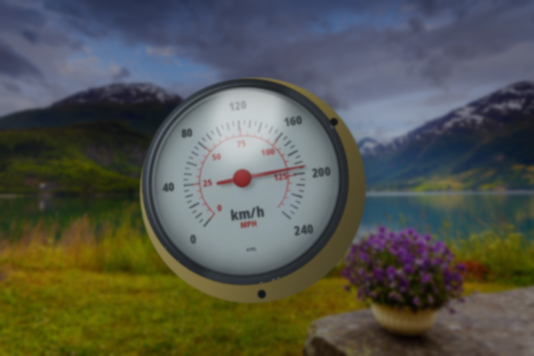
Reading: 195 km/h
